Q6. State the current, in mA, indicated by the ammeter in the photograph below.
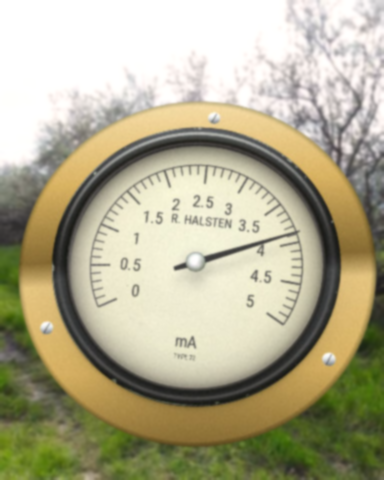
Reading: 3.9 mA
